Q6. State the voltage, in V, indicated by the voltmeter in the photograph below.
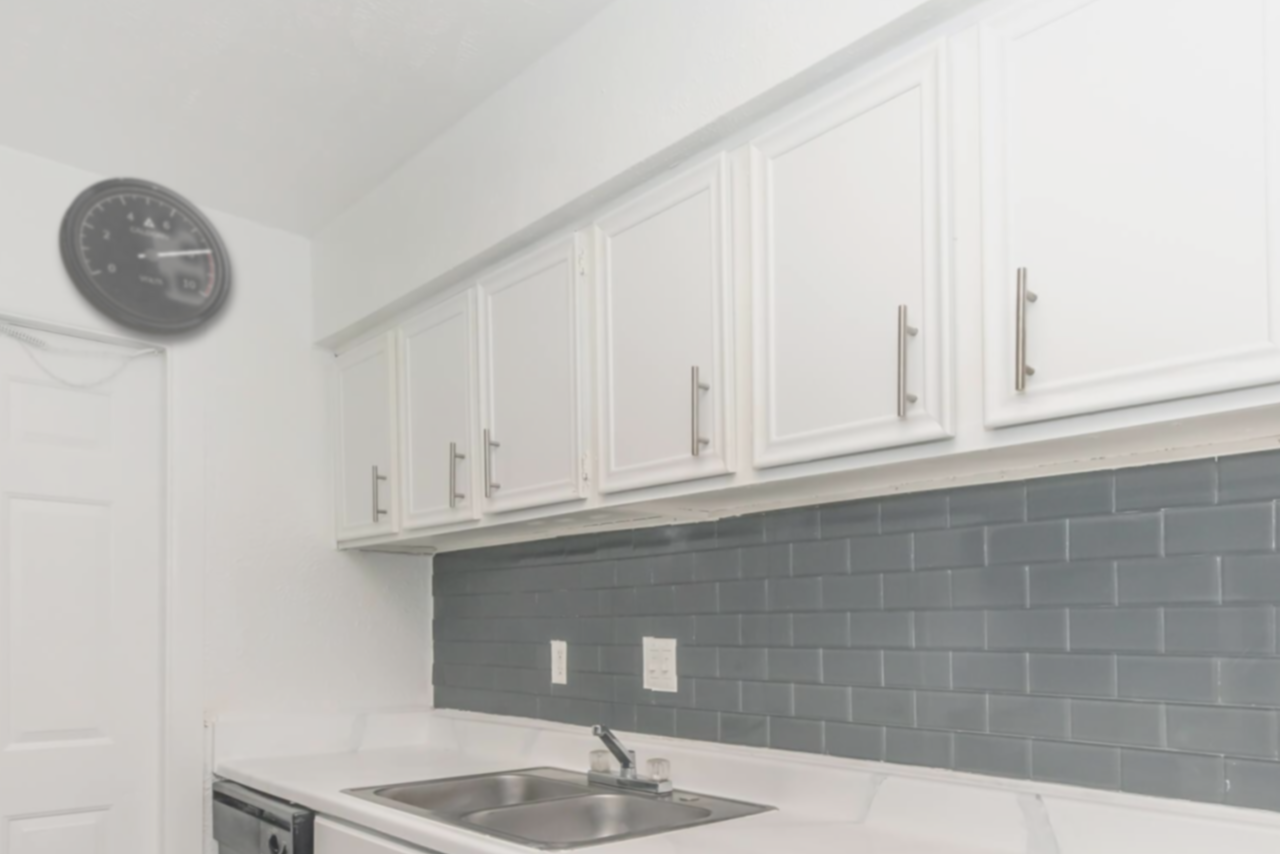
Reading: 8 V
